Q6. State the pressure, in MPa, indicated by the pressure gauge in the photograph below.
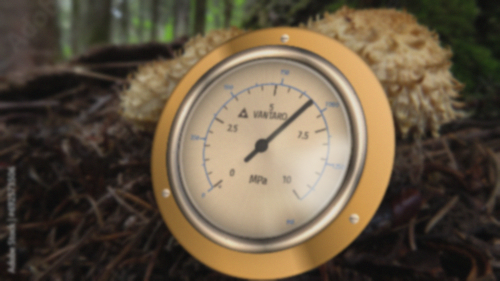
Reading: 6.5 MPa
